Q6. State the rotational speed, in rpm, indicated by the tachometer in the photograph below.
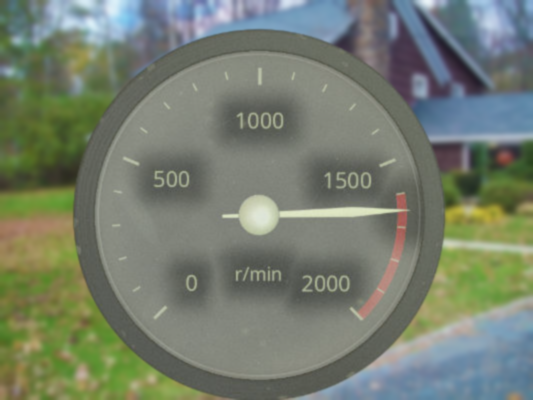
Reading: 1650 rpm
